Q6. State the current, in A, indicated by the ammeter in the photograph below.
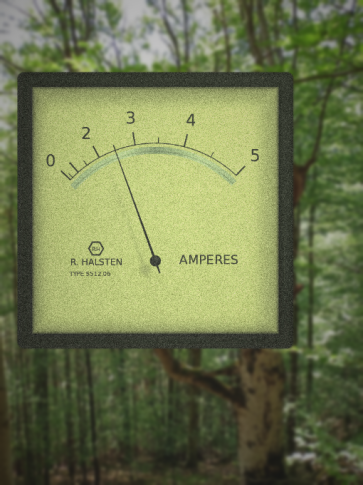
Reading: 2.5 A
